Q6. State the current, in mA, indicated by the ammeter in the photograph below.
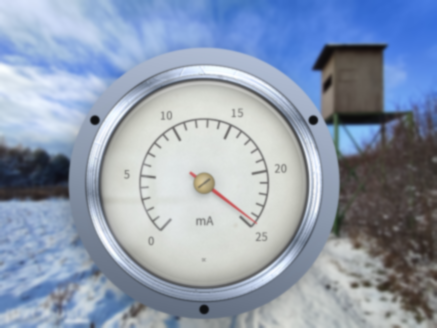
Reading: 24.5 mA
